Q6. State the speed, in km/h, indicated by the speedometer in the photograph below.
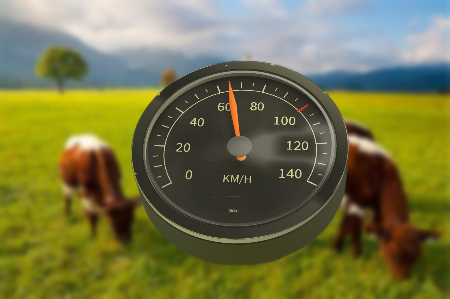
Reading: 65 km/h
